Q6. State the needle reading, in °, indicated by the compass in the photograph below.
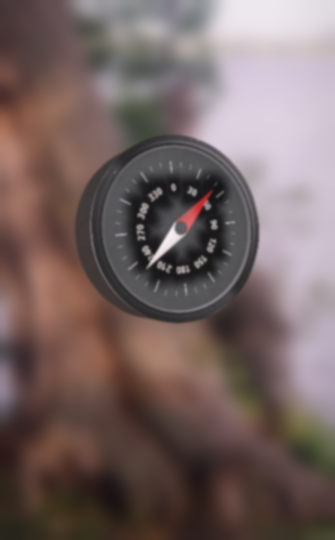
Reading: 50 °
